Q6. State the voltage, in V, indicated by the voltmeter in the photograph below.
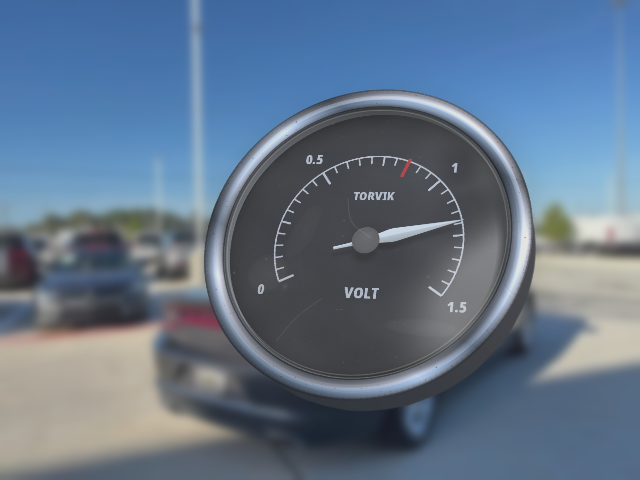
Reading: 1.2 V
